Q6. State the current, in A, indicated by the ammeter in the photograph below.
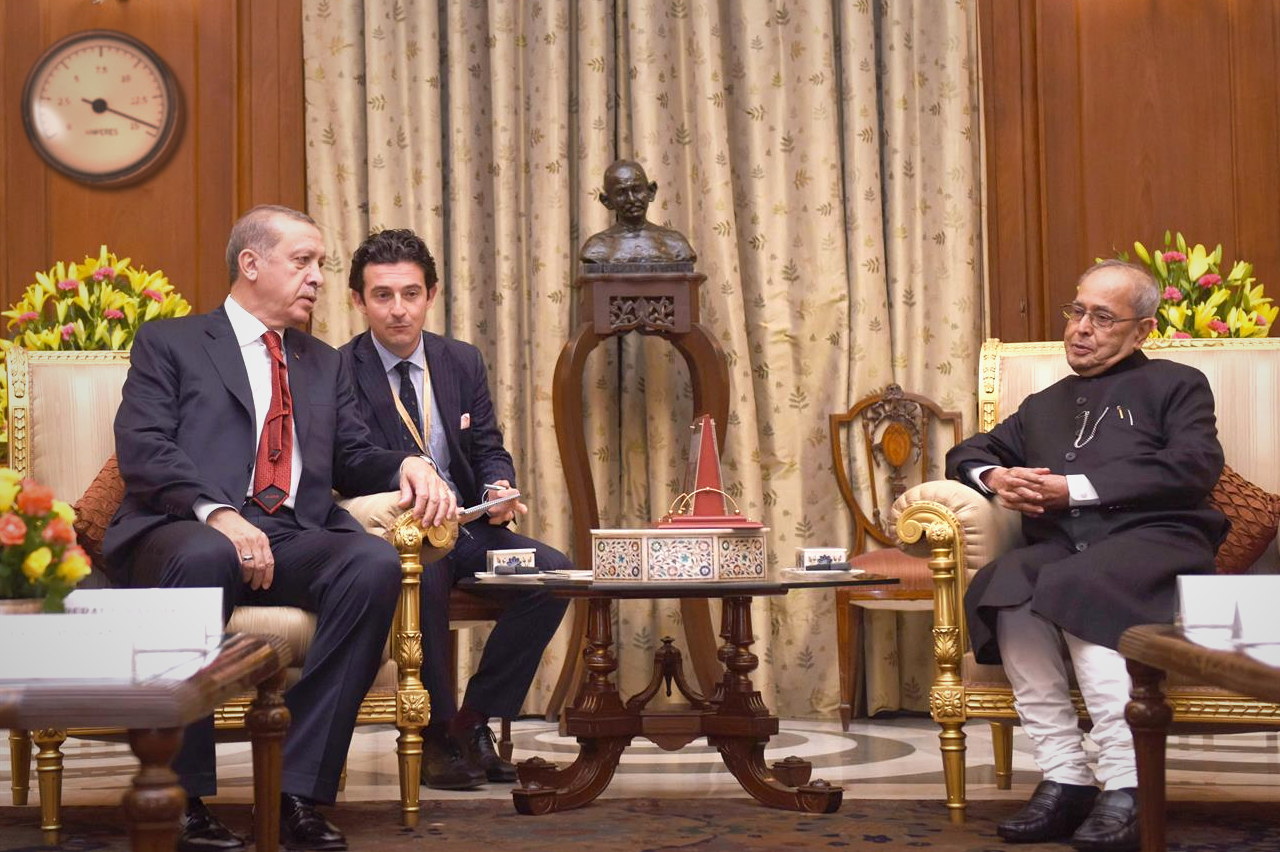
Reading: 14.5 A
